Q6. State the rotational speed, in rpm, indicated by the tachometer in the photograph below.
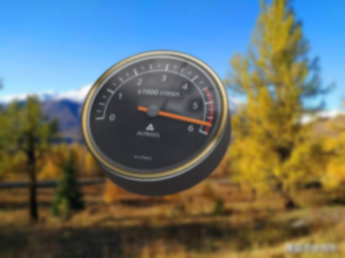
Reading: 5750 rpm
